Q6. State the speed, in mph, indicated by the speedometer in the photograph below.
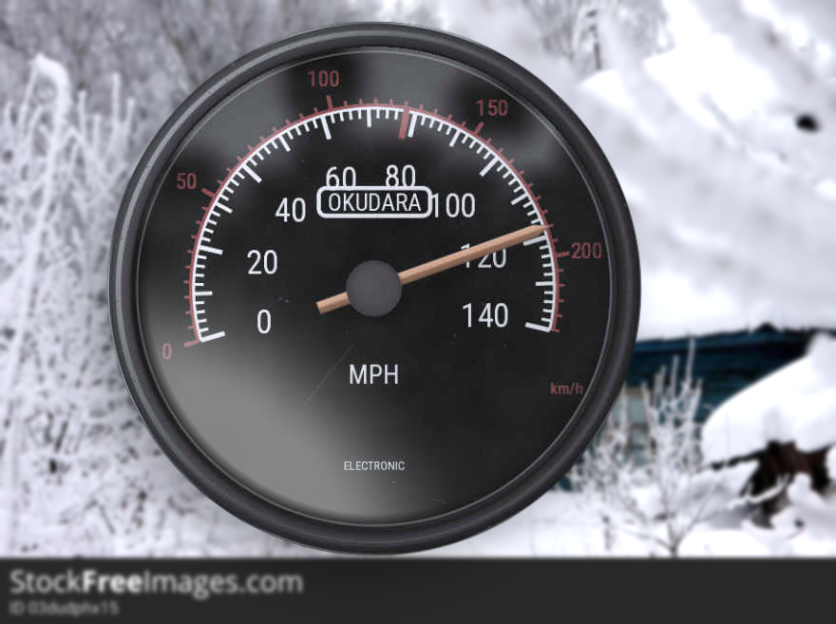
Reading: 118 mph
